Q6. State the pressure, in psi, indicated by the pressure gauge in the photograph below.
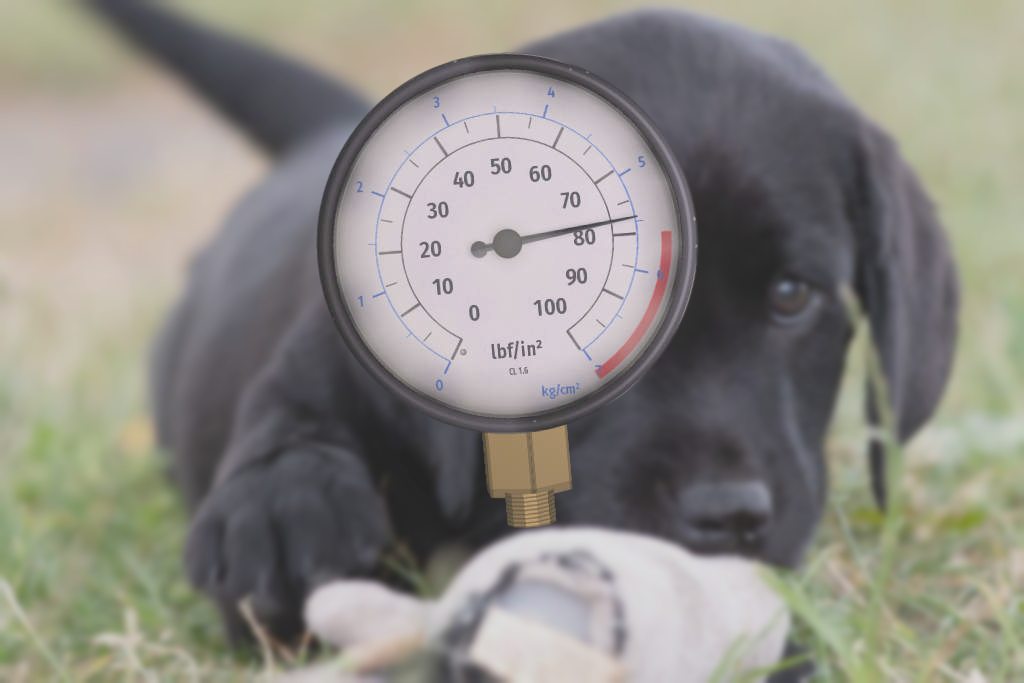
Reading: 77.5 psi
